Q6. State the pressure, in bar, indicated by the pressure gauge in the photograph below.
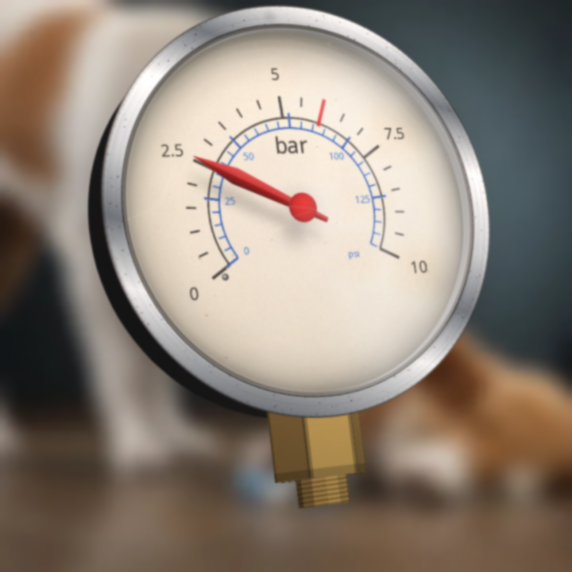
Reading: 2.5 bar
